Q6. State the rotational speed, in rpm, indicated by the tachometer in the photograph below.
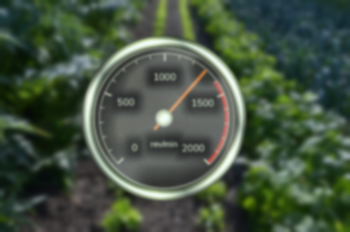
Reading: 1300 rpm
